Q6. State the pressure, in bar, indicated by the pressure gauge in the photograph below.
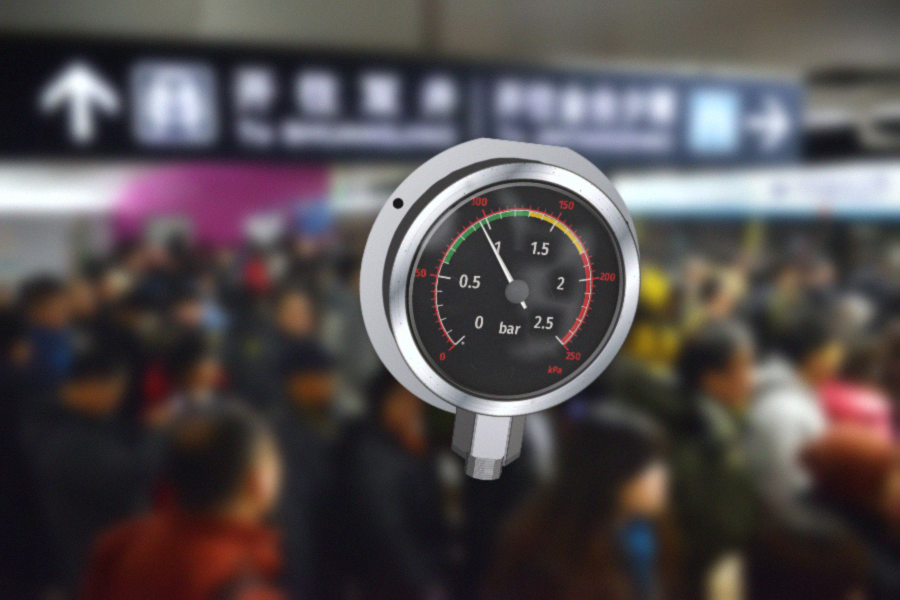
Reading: 0.95 bar
